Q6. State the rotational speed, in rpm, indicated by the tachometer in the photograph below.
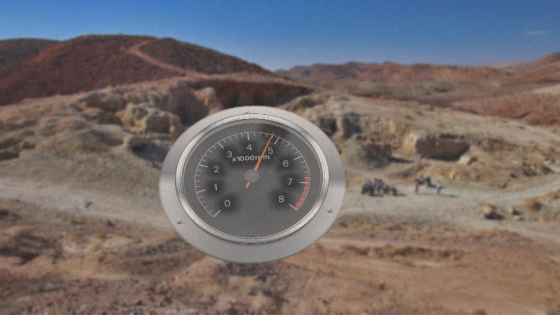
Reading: 4800 rpm
